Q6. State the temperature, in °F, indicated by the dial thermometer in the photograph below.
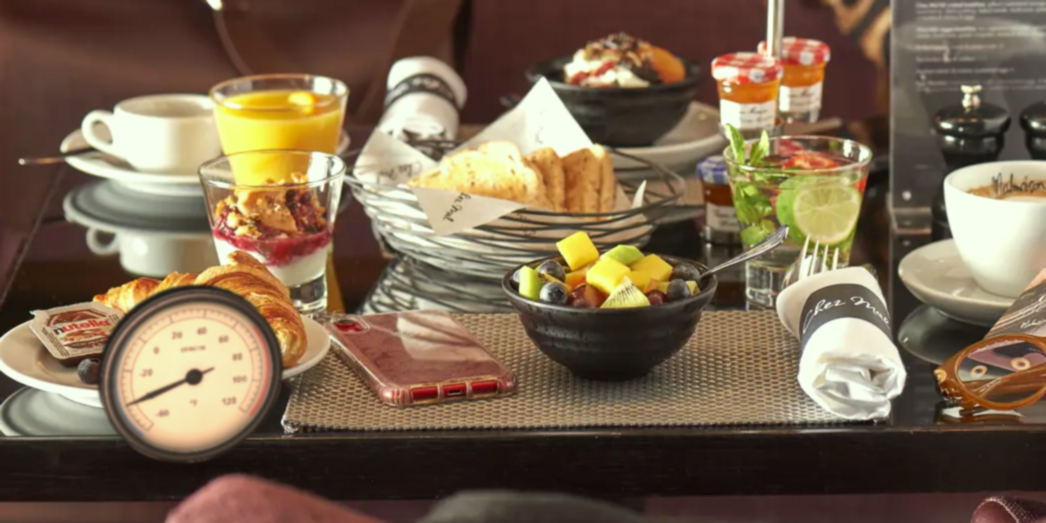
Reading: -40 °F
